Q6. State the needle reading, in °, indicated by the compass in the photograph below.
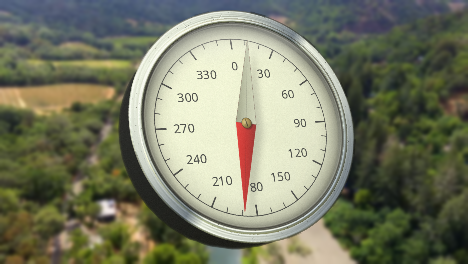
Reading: 190 °
